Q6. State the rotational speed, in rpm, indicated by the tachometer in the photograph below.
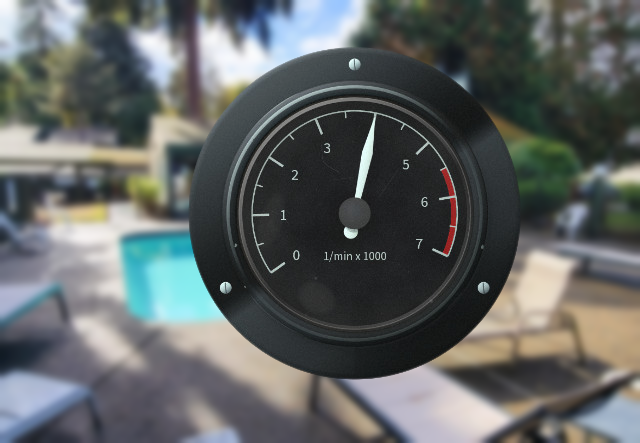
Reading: 4000 rpm
